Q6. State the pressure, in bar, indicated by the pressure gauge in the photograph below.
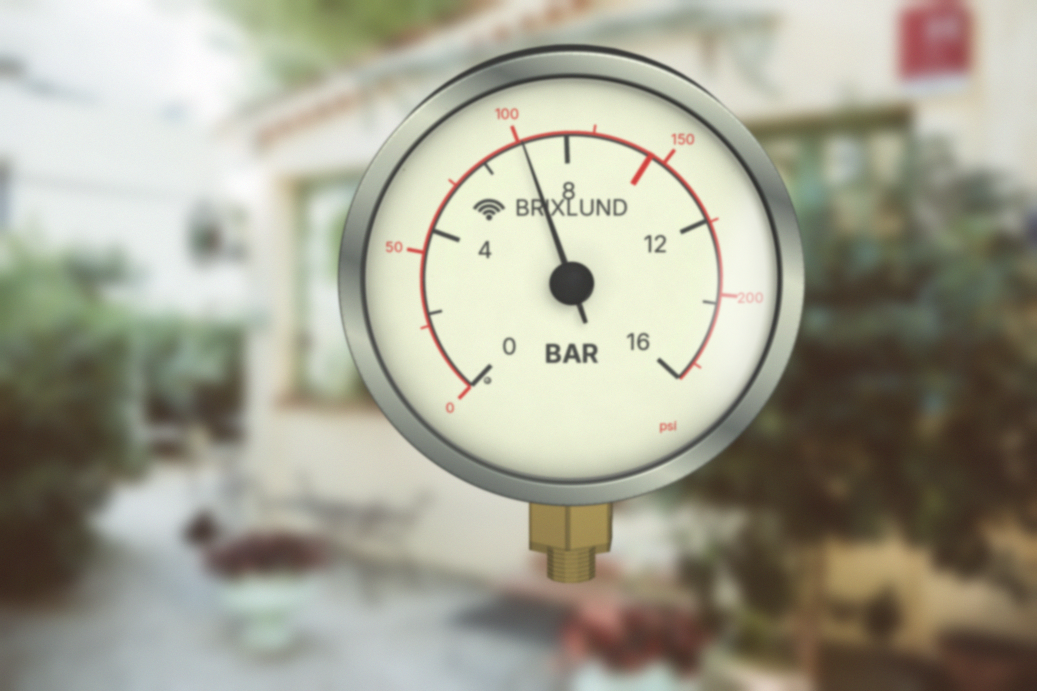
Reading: 7 bar
